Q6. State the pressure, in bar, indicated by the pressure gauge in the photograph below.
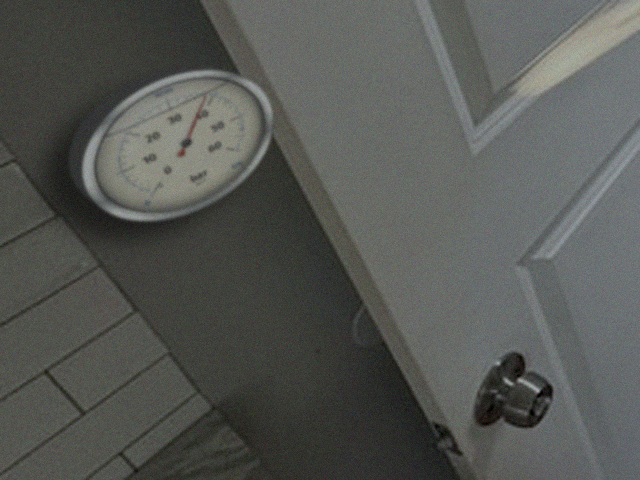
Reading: 38 bar
